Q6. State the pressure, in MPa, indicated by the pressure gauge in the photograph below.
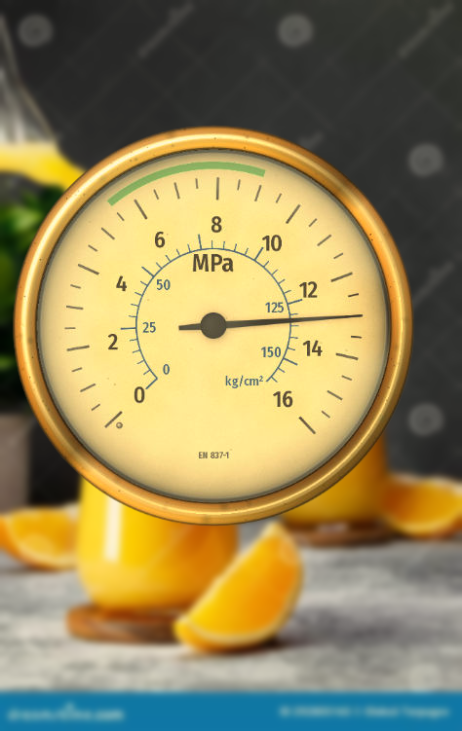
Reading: 13 MPa
